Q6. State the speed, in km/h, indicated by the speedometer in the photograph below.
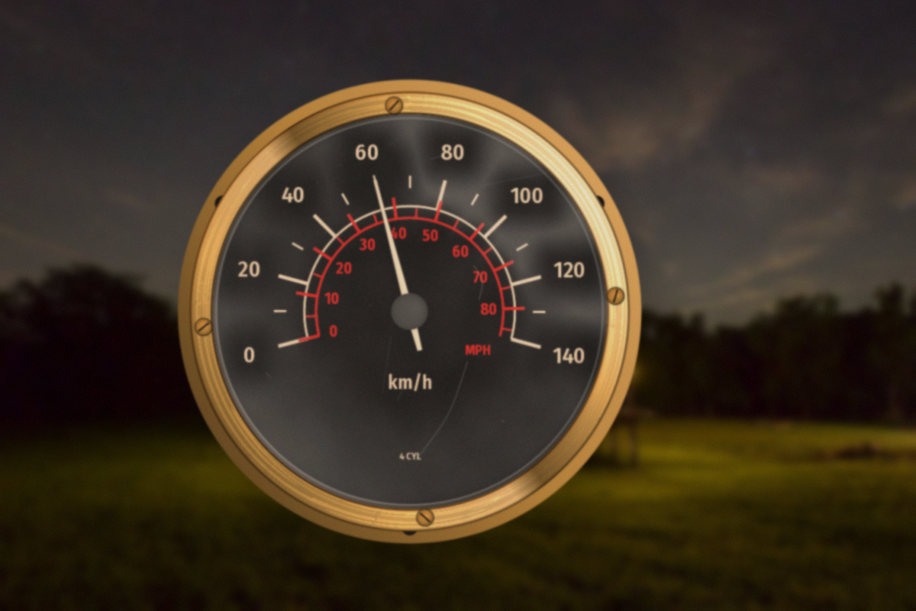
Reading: 60 km/h
